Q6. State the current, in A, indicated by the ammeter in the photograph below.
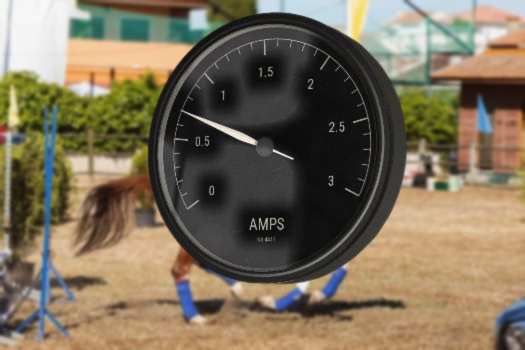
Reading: 0.7 A
